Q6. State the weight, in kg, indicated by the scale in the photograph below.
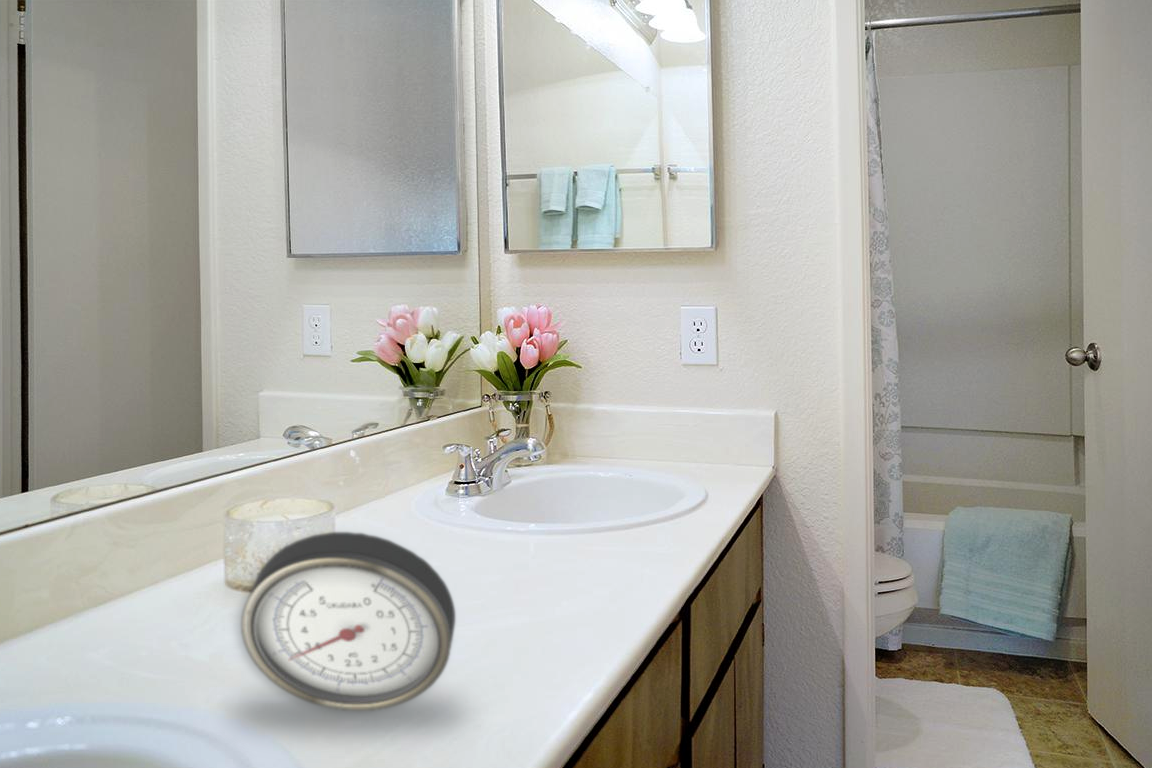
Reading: 3.5 kg
